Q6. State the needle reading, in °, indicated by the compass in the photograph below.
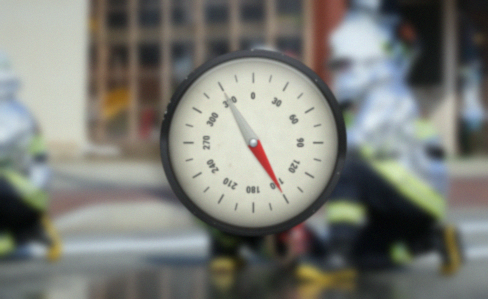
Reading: 150 °
